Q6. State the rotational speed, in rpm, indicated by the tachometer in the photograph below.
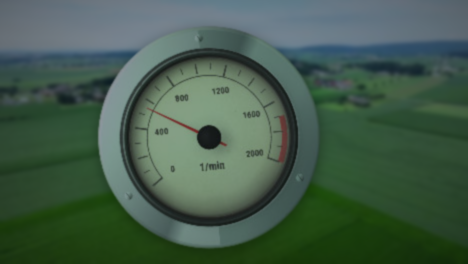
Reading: 550 rpm
